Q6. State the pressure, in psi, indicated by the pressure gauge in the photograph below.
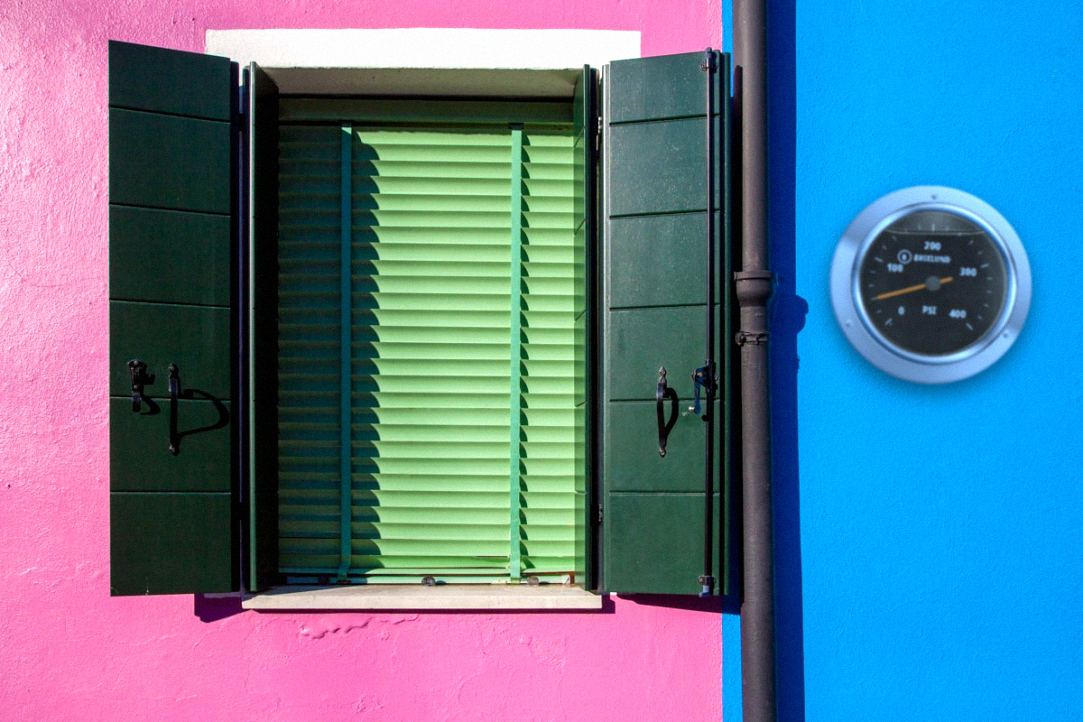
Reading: 40 psi
